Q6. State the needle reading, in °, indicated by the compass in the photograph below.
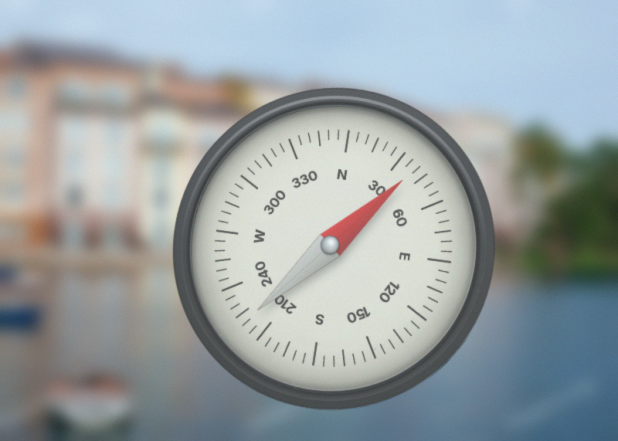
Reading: 40 °
